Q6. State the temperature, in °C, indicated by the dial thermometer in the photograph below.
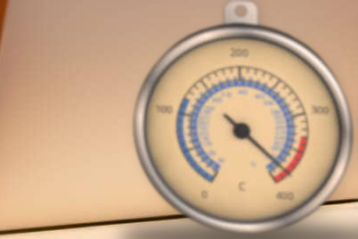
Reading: 380 °C
